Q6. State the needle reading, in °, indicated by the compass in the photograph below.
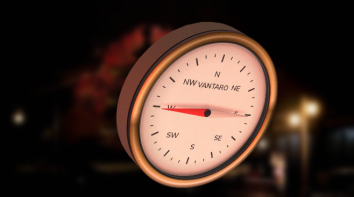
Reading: 270 °
